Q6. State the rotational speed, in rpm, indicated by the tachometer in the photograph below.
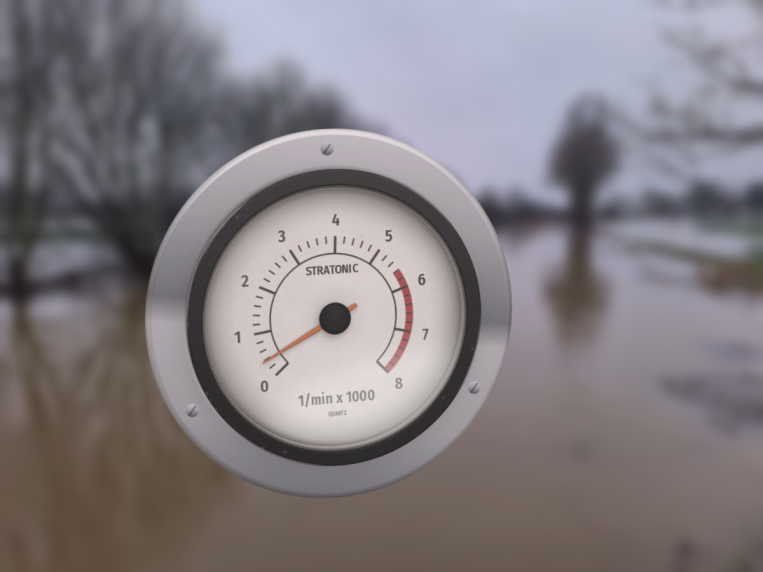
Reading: 400 rpm
